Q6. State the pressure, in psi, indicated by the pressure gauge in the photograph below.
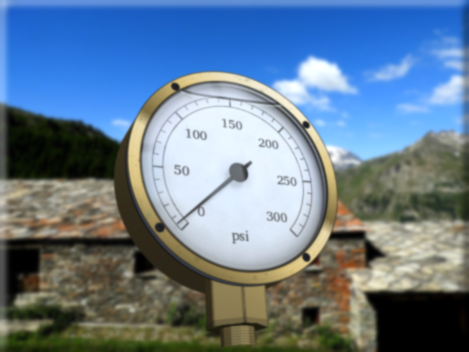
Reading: 5 psi
